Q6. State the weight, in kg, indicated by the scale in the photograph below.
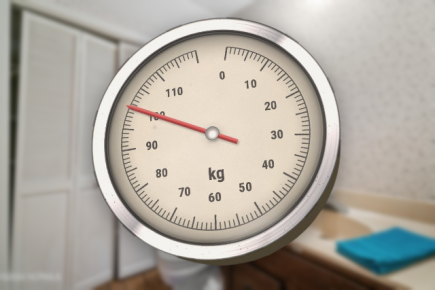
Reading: 100 kg
